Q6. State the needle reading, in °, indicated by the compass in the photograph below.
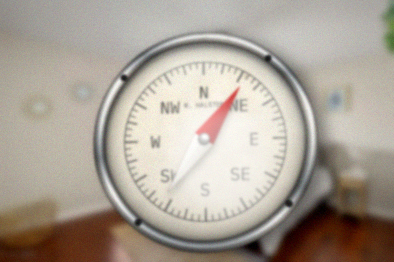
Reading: 35 °
